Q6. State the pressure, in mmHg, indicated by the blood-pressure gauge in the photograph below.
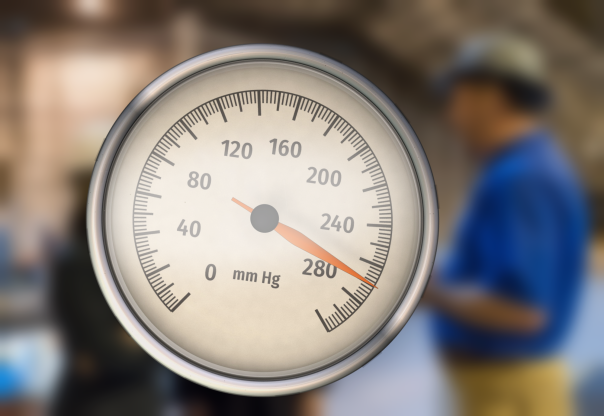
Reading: 270 mmHg
